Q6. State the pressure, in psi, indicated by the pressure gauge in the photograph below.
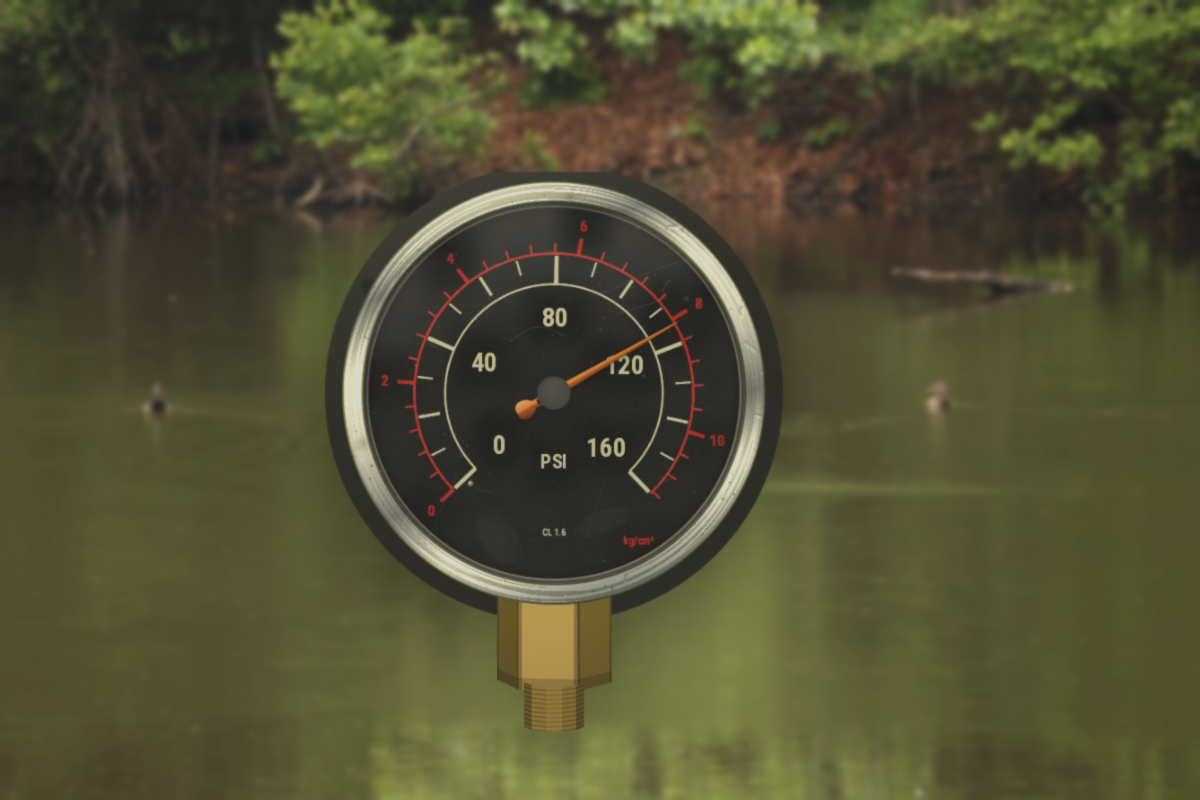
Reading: 115 psi
